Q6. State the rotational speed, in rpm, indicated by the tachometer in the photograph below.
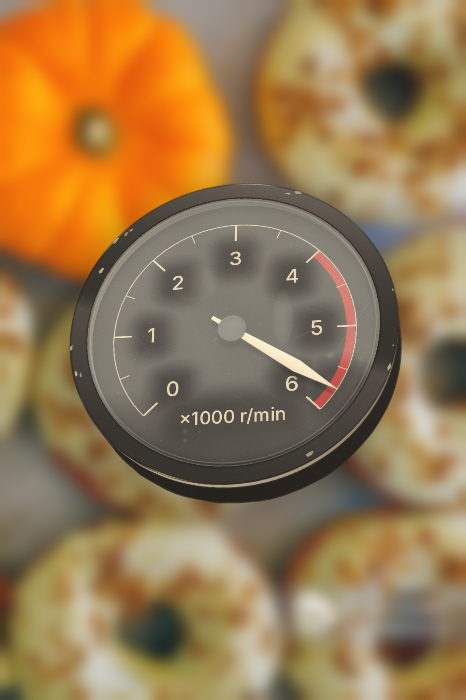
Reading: 5750 rpm
